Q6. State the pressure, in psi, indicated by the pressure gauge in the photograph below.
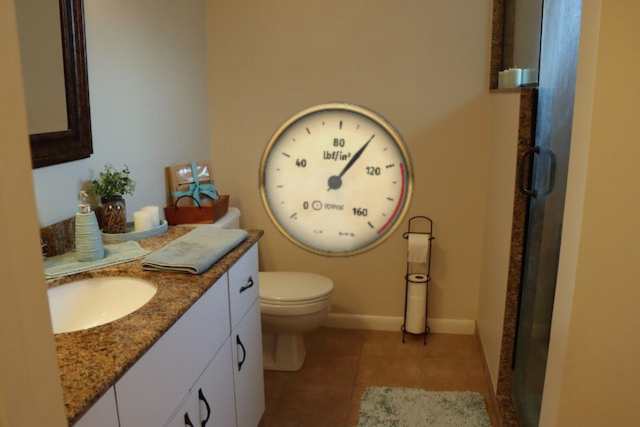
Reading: 100 psi
